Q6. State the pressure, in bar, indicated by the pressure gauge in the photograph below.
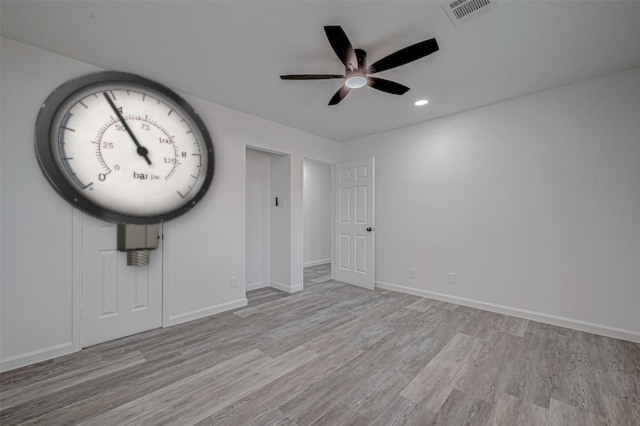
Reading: 3.75 bar
